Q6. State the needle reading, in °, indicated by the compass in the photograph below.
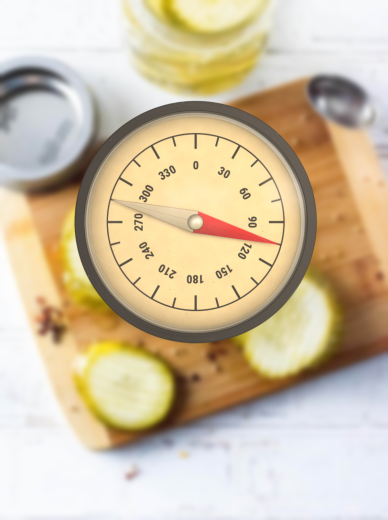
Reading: 105 °
